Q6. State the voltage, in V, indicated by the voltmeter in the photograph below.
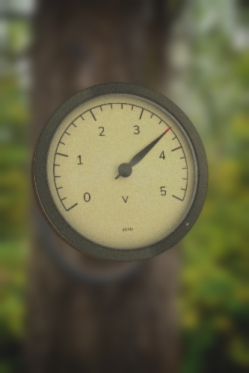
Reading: 3.6 V
